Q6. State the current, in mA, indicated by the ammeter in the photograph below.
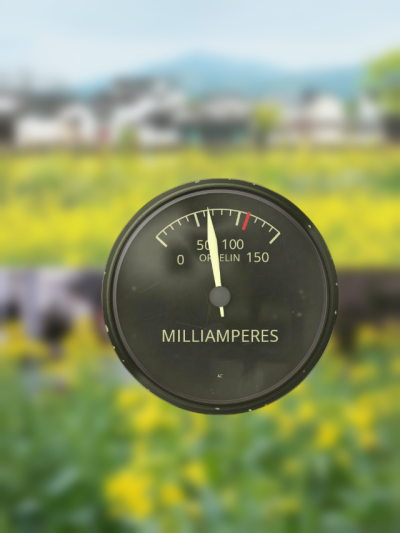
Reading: 65 mA
